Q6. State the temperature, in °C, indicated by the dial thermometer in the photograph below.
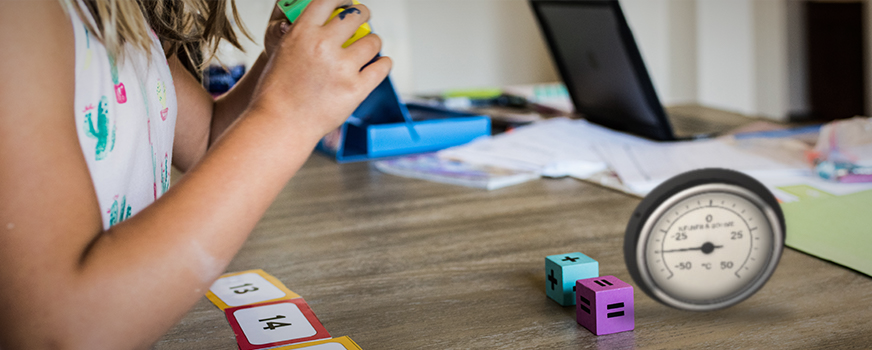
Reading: -35 °C
